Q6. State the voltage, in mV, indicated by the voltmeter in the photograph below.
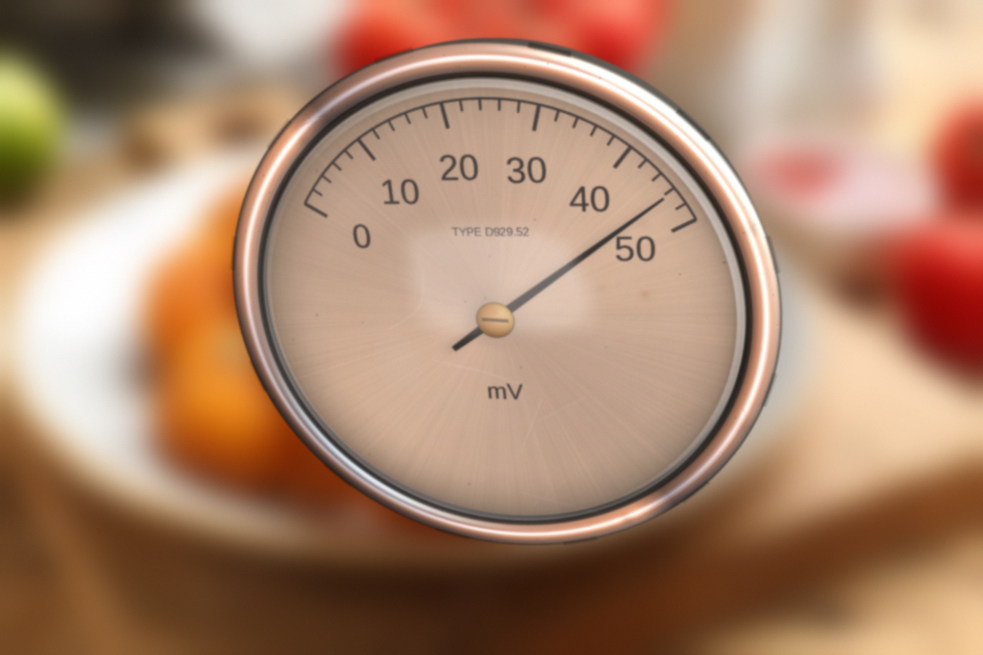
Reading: 46 mV
